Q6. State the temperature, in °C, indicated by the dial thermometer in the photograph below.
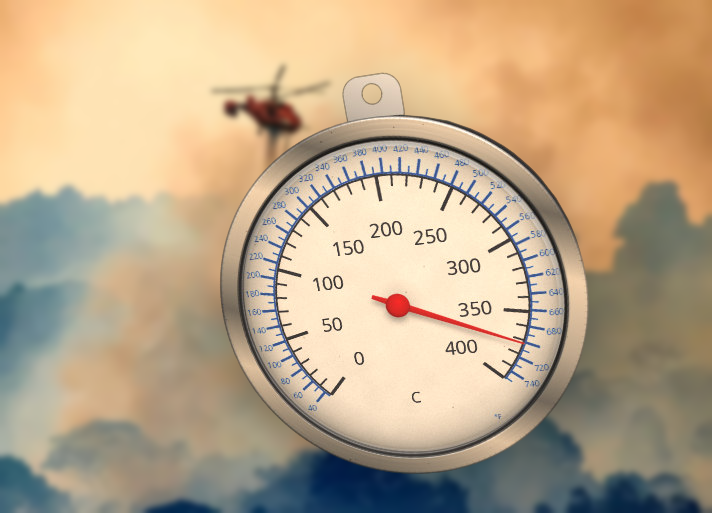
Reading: 370 °C
